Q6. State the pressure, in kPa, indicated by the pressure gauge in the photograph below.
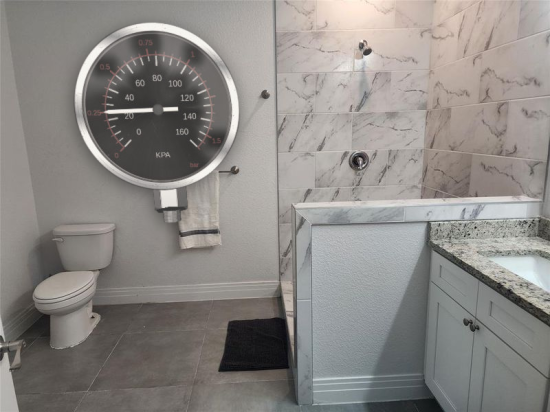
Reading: 25 kPa
